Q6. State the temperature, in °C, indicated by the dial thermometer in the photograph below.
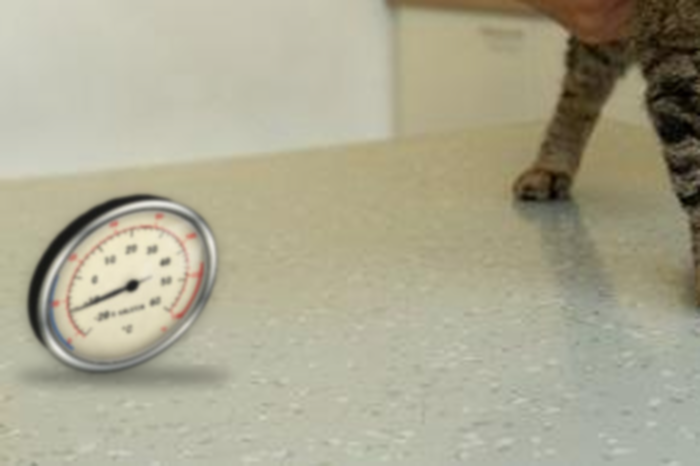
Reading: -10 °C
